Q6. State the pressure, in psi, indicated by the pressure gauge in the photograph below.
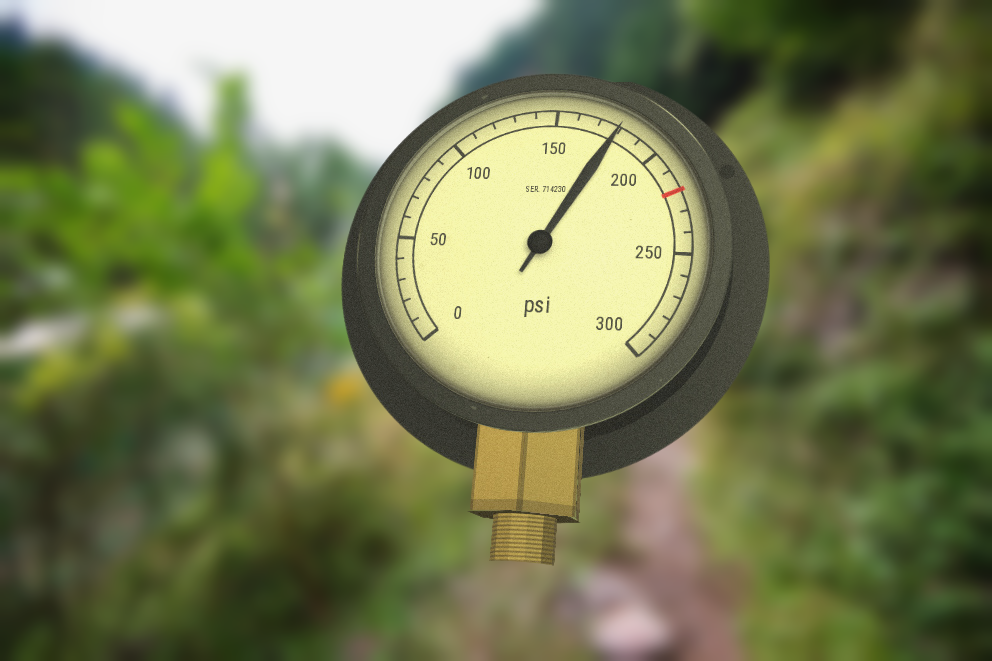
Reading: 180 psi
